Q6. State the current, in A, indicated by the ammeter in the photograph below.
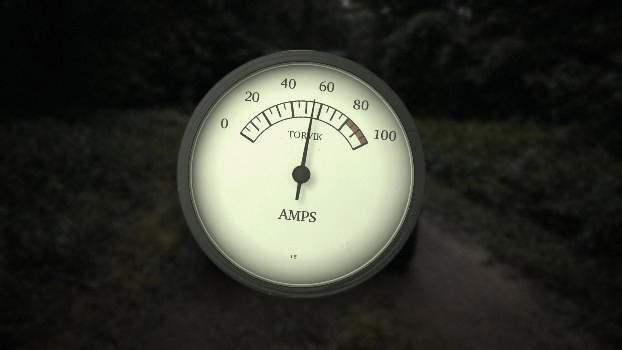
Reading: 55 A
